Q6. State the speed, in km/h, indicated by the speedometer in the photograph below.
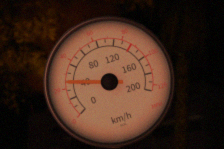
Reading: 40 km/h
